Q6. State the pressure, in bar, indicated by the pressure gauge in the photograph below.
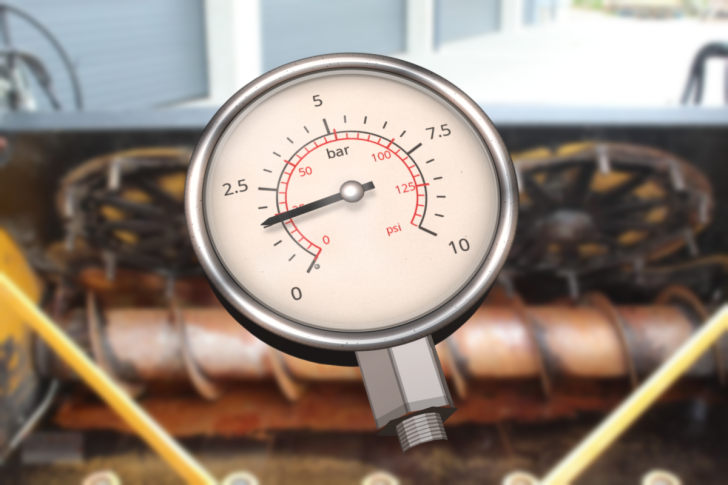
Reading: 1.5 bar
